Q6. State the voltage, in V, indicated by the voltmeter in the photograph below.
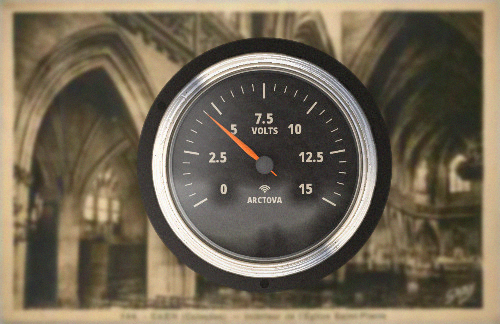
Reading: 4.5 V
